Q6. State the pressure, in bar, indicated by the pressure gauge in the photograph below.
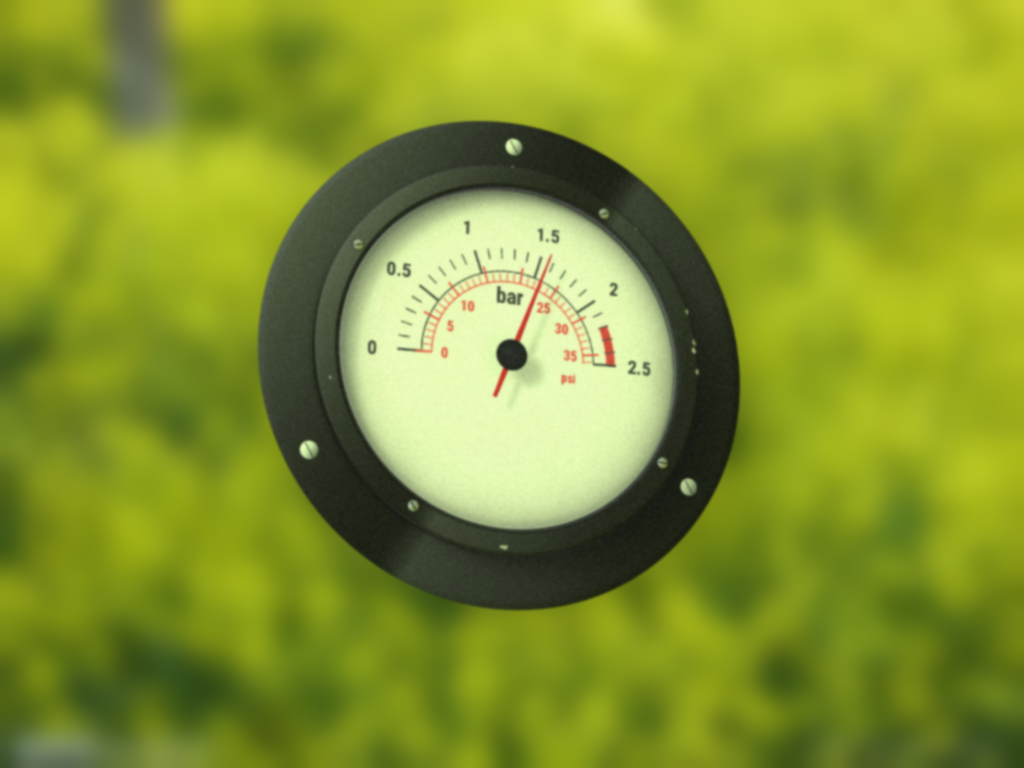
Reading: 1.55 bar
